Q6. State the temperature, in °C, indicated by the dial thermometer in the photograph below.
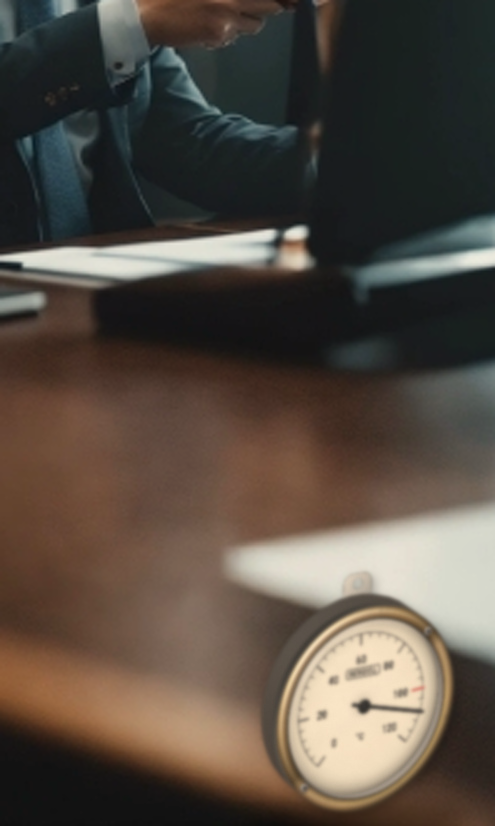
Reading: 108 °C
